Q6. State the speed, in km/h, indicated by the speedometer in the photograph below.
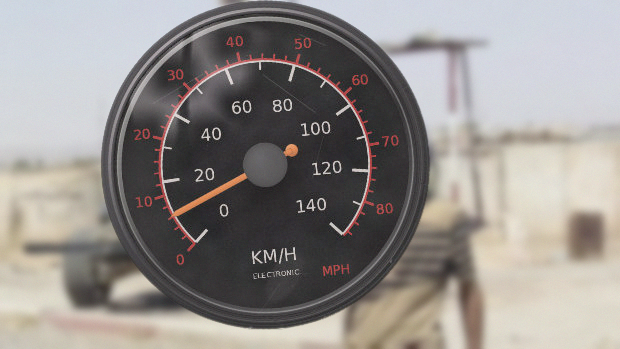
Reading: 10 km/h
